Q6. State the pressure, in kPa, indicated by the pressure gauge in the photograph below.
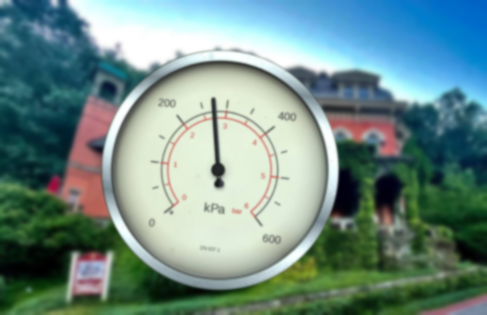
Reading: 275 kPa
